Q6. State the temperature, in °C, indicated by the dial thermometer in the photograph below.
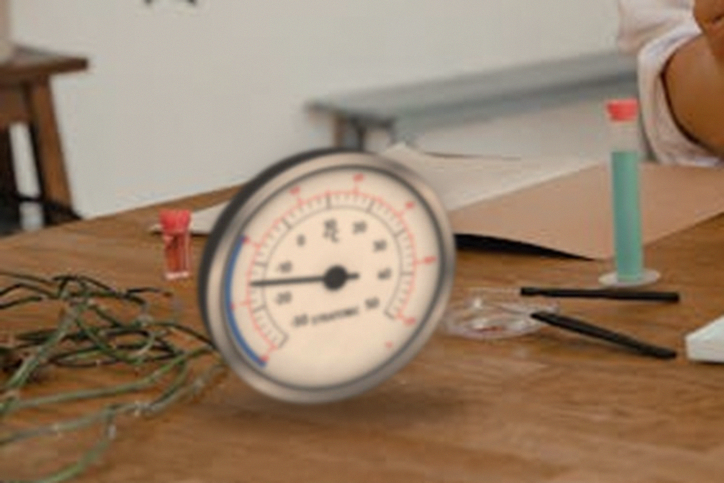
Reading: -14 °C
